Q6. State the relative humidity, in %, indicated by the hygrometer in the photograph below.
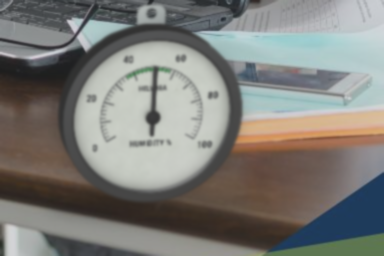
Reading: 50 %
